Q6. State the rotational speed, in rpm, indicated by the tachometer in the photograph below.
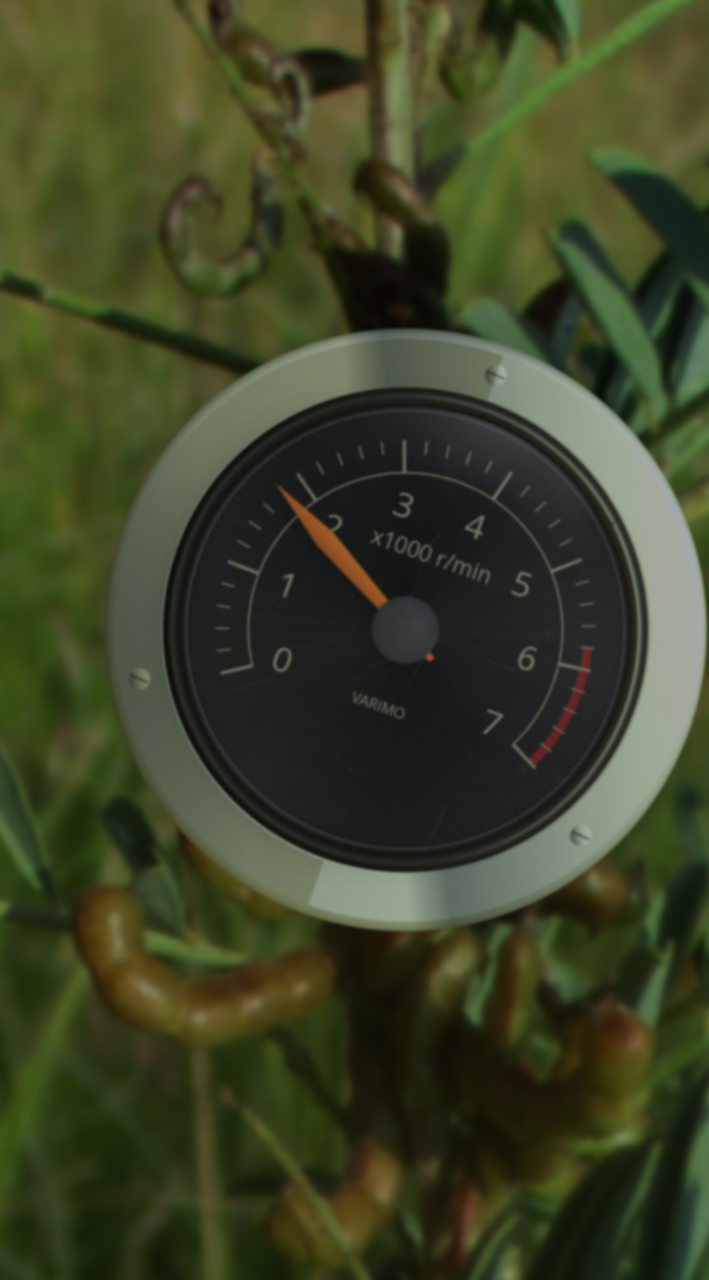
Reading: 1800 rpm
